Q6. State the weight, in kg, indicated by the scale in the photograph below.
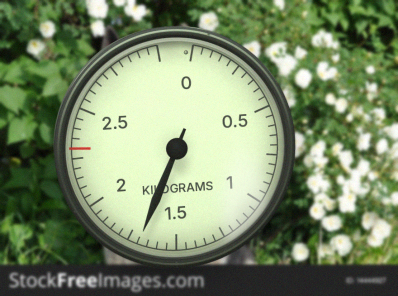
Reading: 1.7 kg
